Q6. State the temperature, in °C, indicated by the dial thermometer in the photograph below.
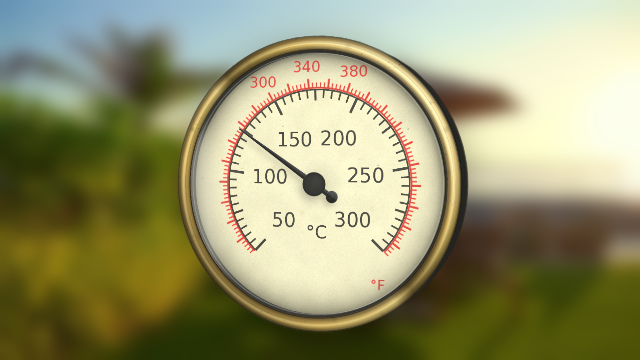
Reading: 125 °C
